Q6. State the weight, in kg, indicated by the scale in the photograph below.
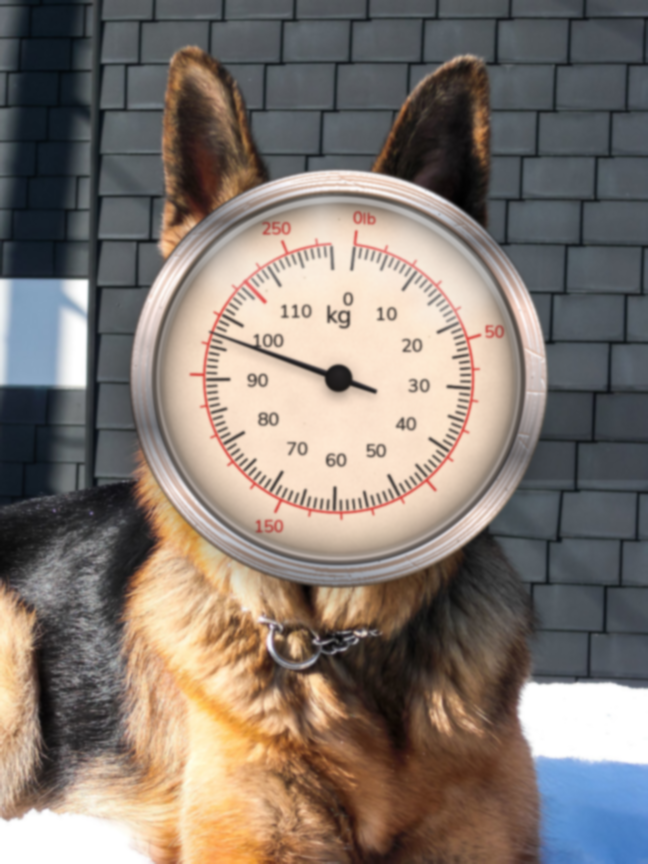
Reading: 97 kg
